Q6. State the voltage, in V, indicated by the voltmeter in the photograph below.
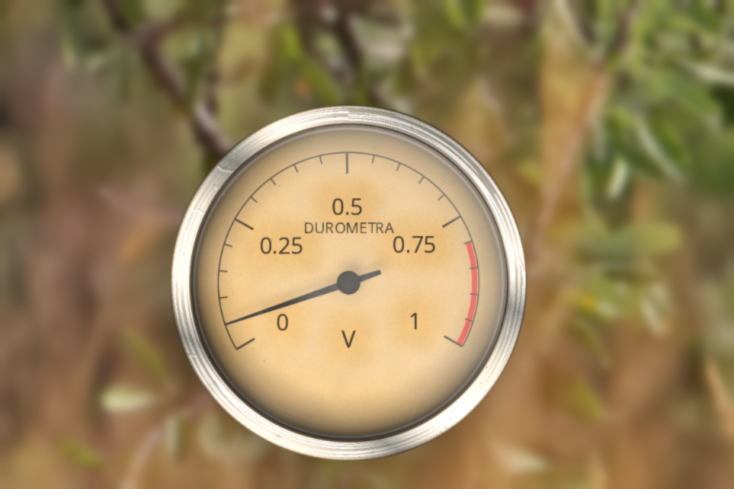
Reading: 0.05 V
